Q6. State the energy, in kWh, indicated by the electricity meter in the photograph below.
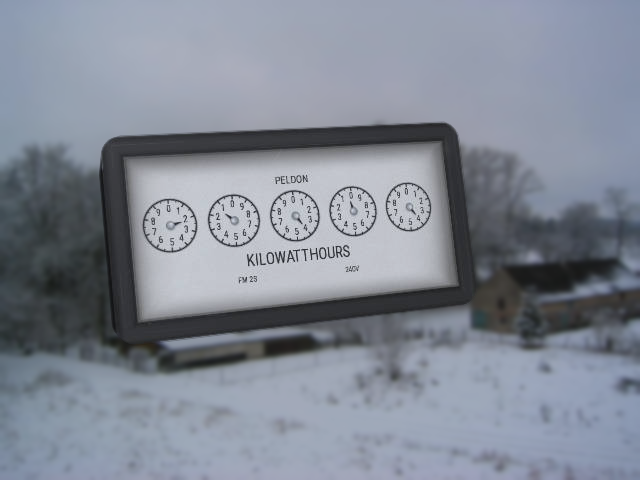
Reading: 21404 kWh
